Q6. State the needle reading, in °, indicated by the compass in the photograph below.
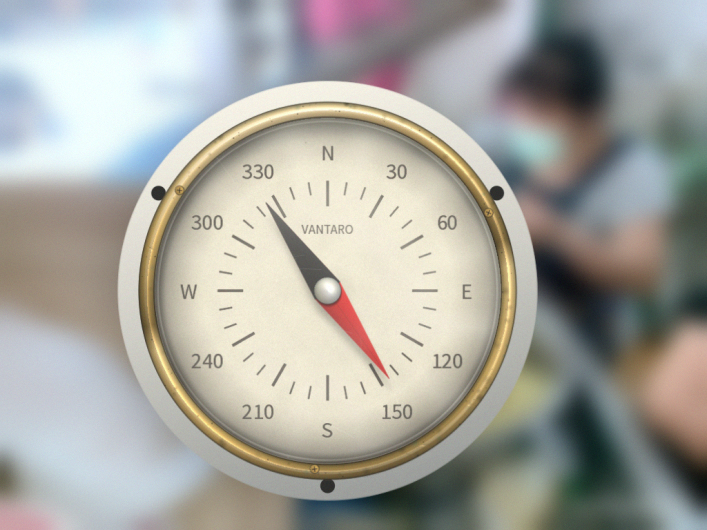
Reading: 145 °
